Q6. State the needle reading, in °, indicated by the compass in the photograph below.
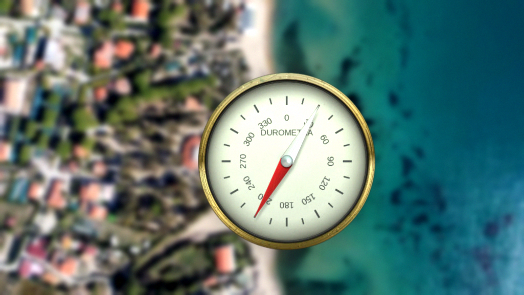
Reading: 210 °
